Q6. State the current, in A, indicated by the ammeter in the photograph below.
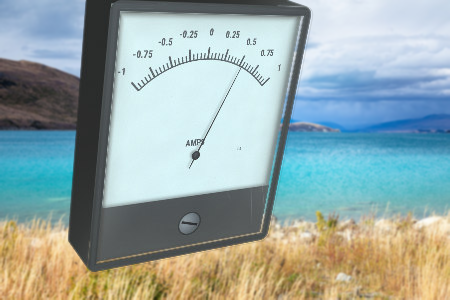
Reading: 0.5 A
